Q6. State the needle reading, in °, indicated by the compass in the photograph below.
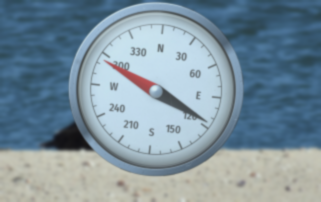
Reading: 295 °
